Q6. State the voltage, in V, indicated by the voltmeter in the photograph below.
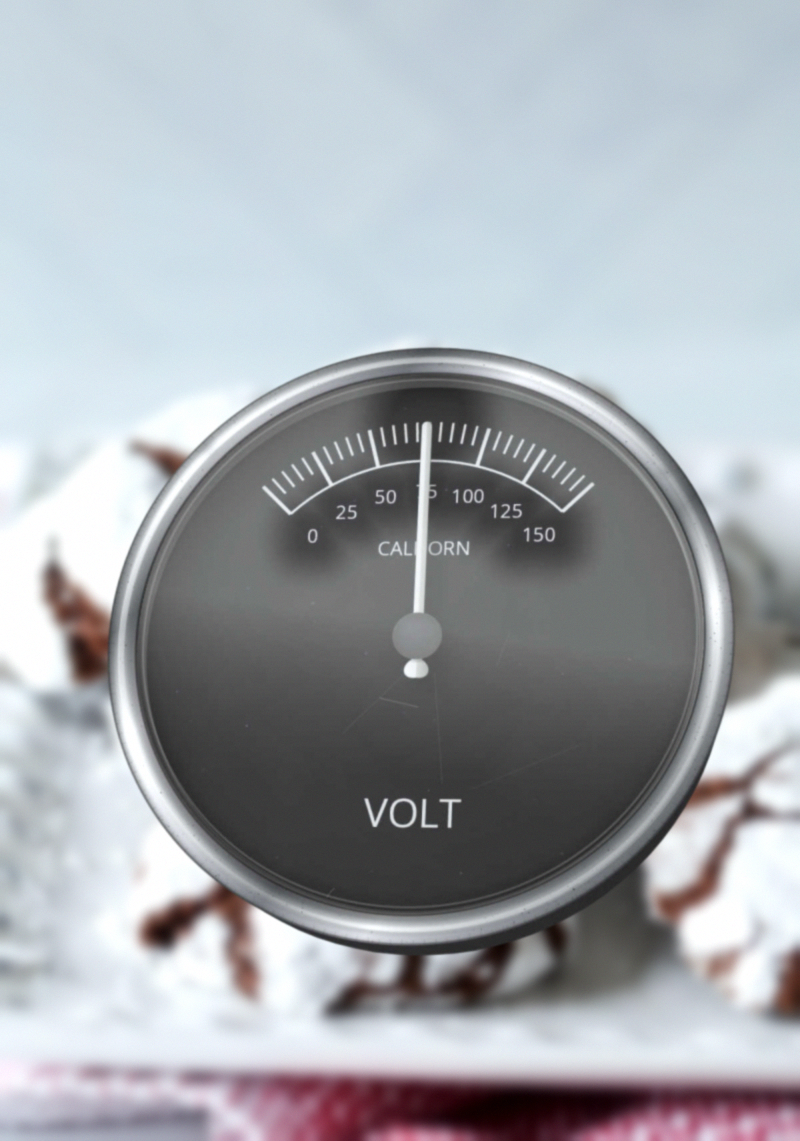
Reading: 75 V
